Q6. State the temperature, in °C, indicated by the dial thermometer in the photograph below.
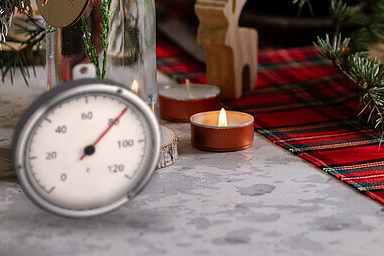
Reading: 80 °C
